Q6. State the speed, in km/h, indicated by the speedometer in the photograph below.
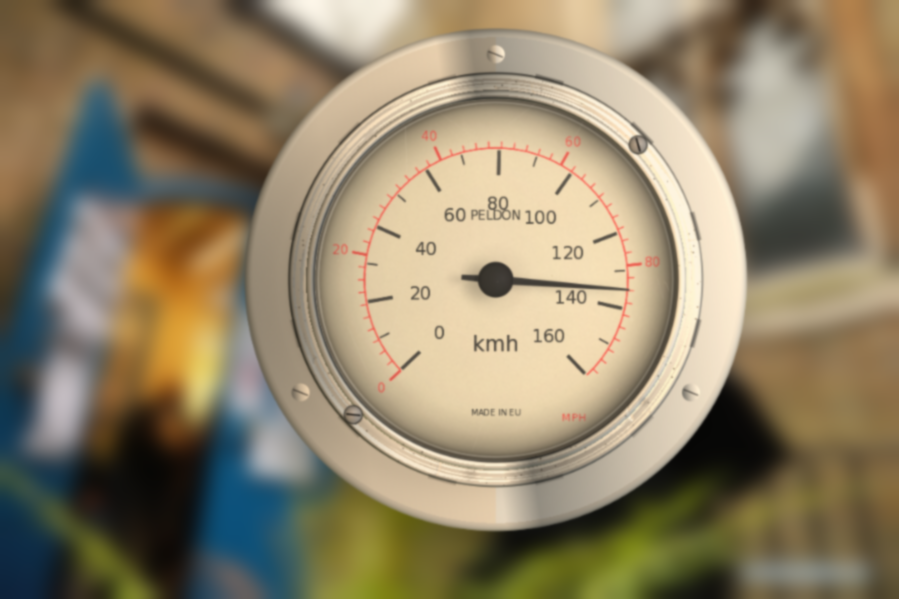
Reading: 135 km/h
